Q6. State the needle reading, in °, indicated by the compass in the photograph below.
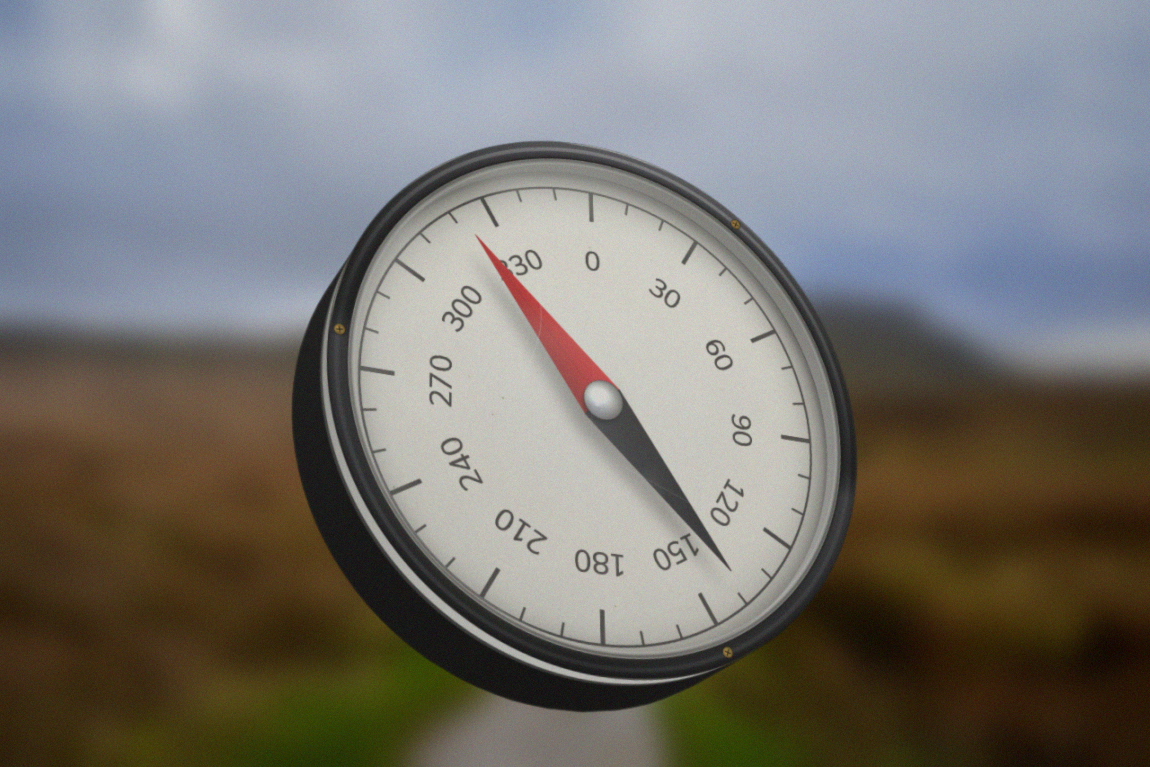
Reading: 320 °
